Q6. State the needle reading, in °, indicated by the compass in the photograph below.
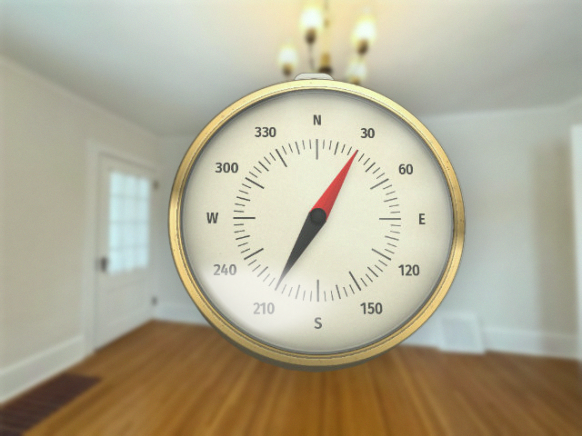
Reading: 30 °
